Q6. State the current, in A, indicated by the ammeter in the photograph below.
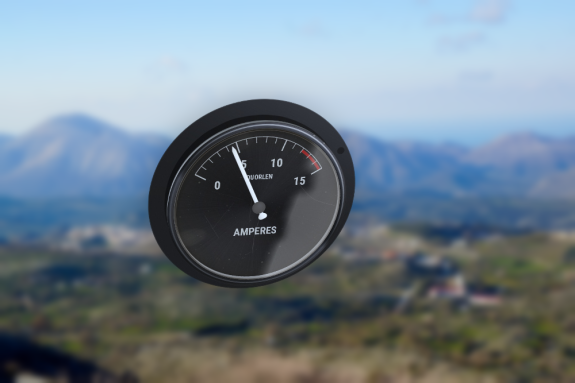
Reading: 4.5 A
